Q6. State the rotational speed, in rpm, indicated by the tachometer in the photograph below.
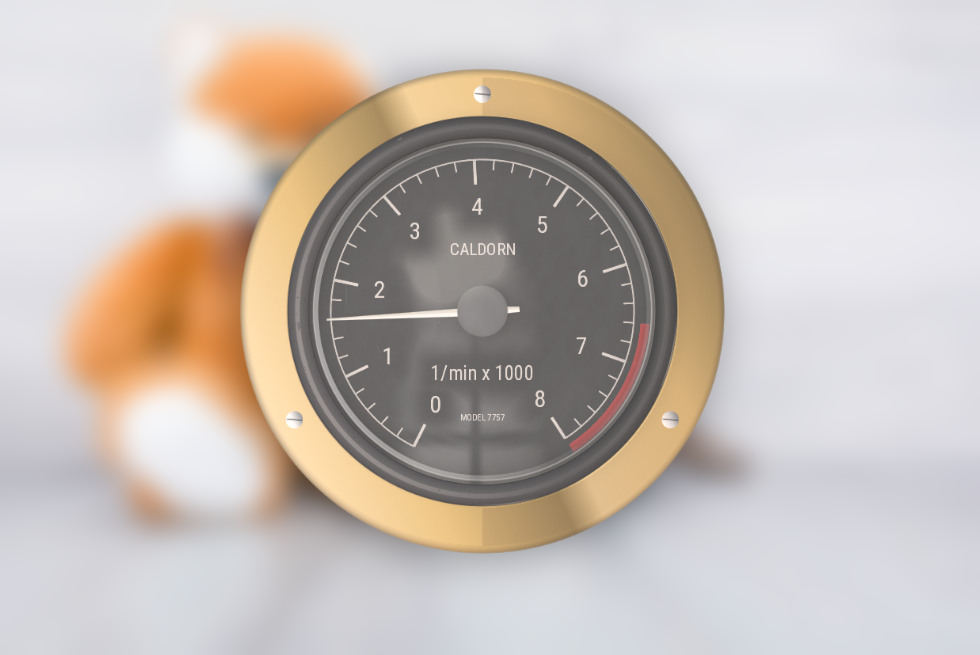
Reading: 1600 rpm
